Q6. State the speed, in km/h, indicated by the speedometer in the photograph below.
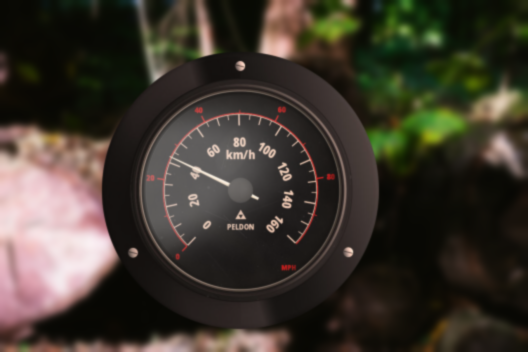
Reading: 42.5 km/h
